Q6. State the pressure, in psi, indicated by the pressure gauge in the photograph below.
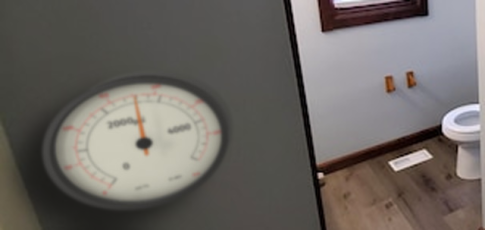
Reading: 2600 psi
